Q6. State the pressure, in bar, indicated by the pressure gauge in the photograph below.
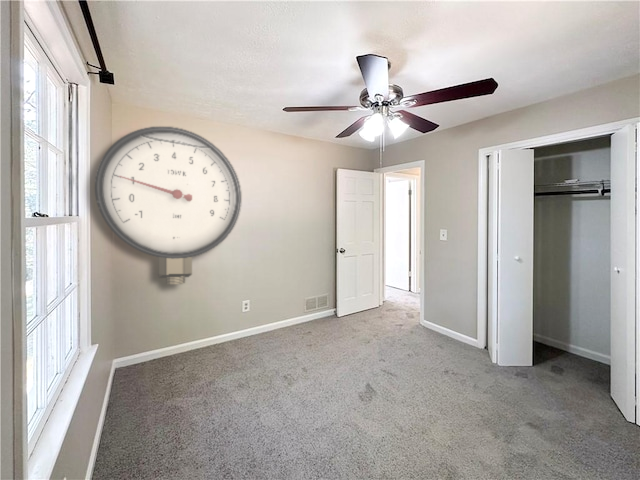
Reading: 1 bar
